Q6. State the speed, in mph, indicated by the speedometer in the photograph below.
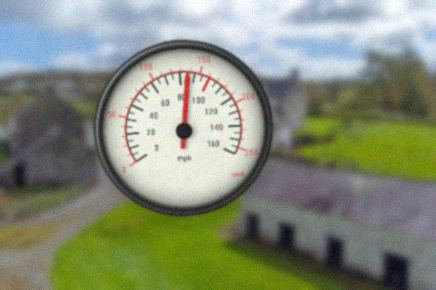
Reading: 85 mph
